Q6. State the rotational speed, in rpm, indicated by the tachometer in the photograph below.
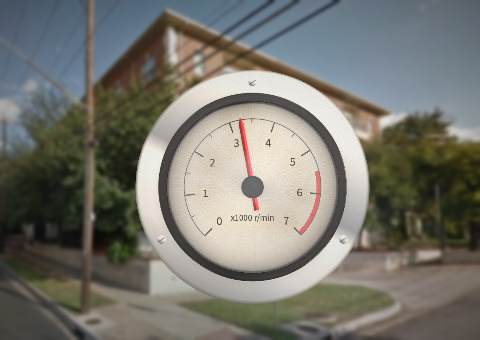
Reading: 3250 rpm
